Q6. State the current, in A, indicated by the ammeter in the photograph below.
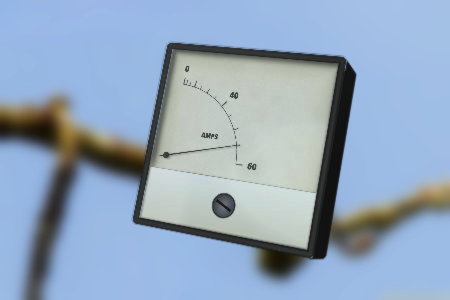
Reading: 55 A
